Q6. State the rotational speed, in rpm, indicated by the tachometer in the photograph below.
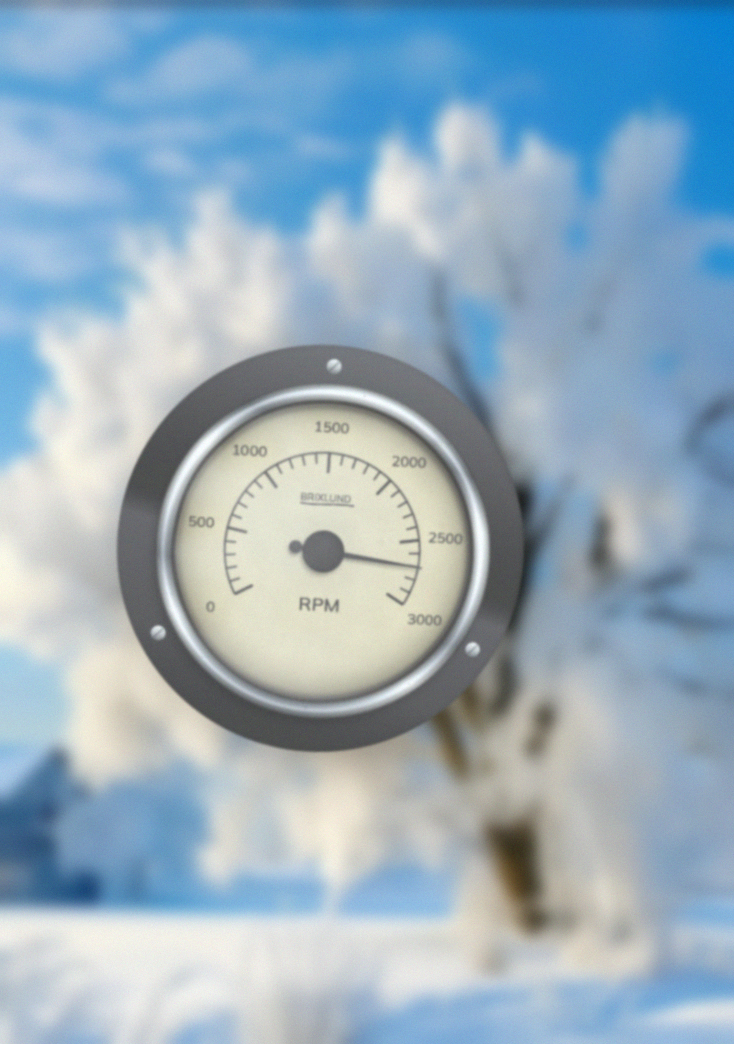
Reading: 2700 rpm
